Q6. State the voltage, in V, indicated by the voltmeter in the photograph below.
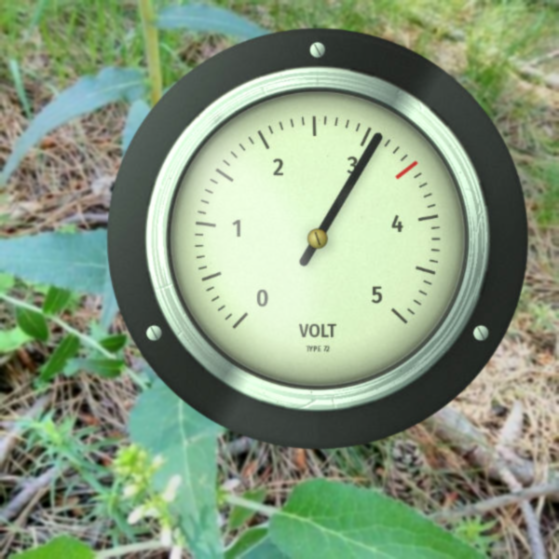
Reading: 3.1 V
